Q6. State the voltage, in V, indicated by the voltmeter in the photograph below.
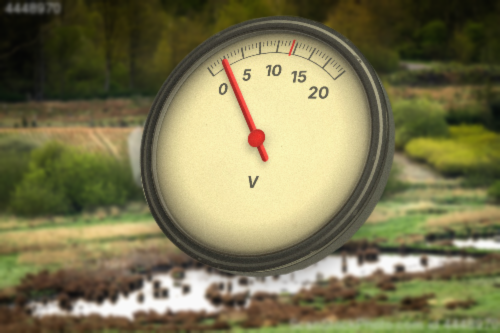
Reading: 2.5 V
